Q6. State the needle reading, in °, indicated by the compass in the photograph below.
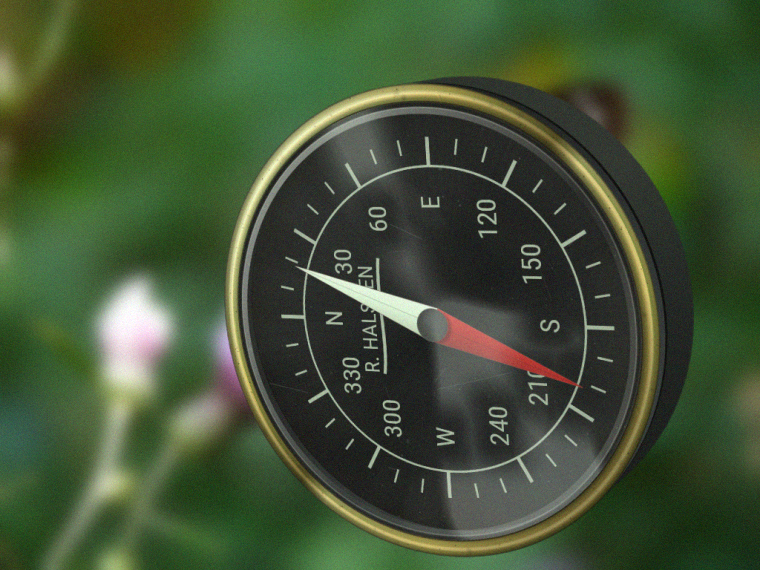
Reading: 200 °
